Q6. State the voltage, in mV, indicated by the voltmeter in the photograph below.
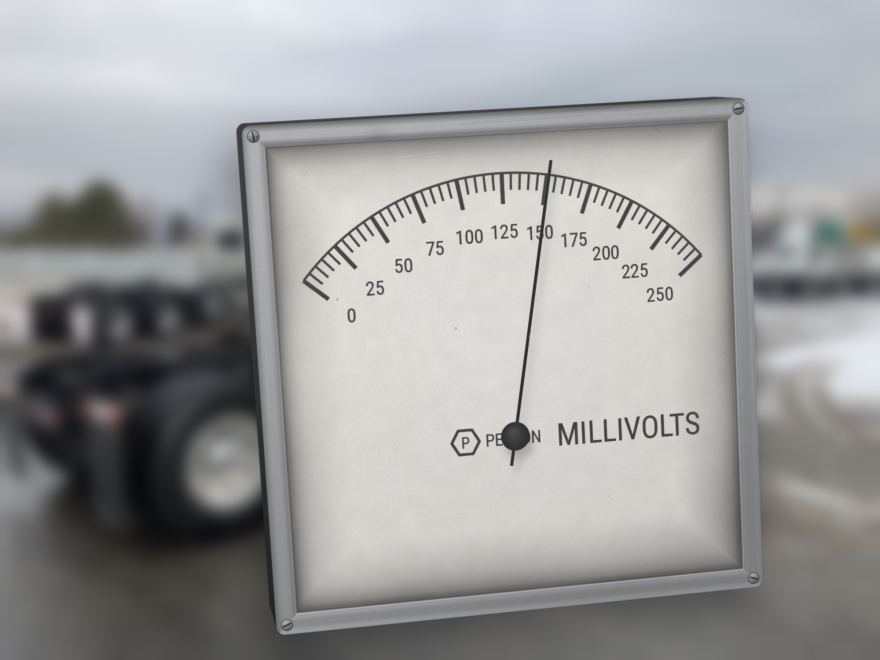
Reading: 150 mV
